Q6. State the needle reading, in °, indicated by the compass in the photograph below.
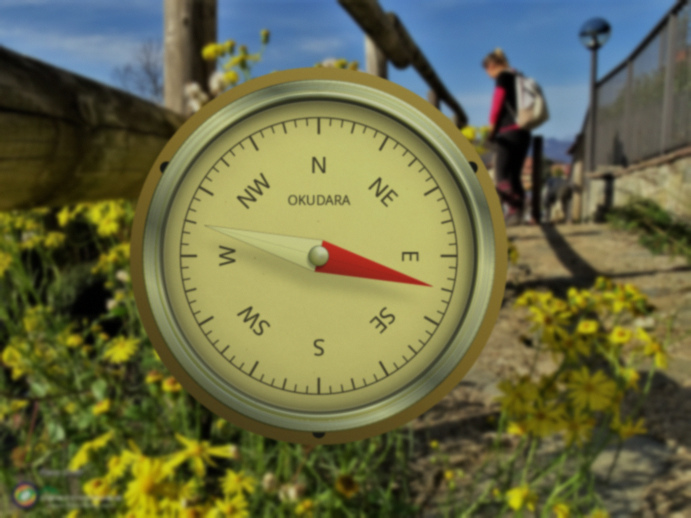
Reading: 105 °
